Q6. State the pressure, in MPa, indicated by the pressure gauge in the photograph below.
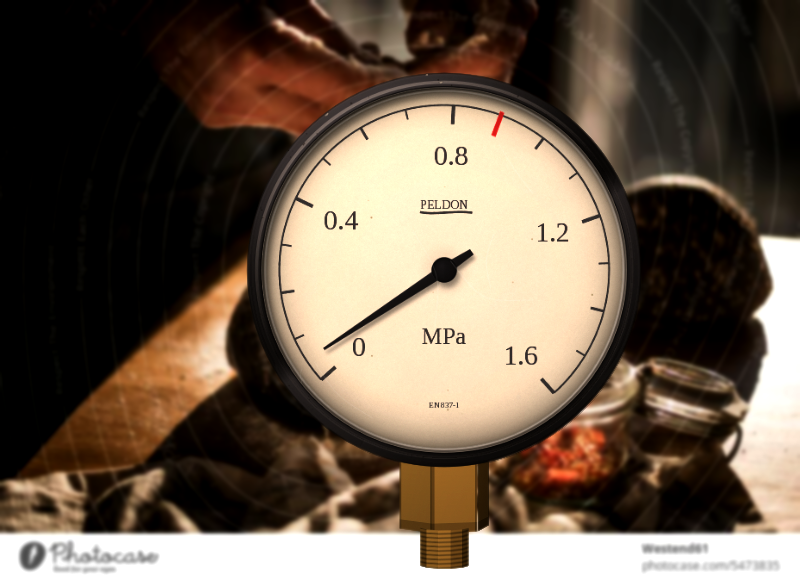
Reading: 0.05 MPa
